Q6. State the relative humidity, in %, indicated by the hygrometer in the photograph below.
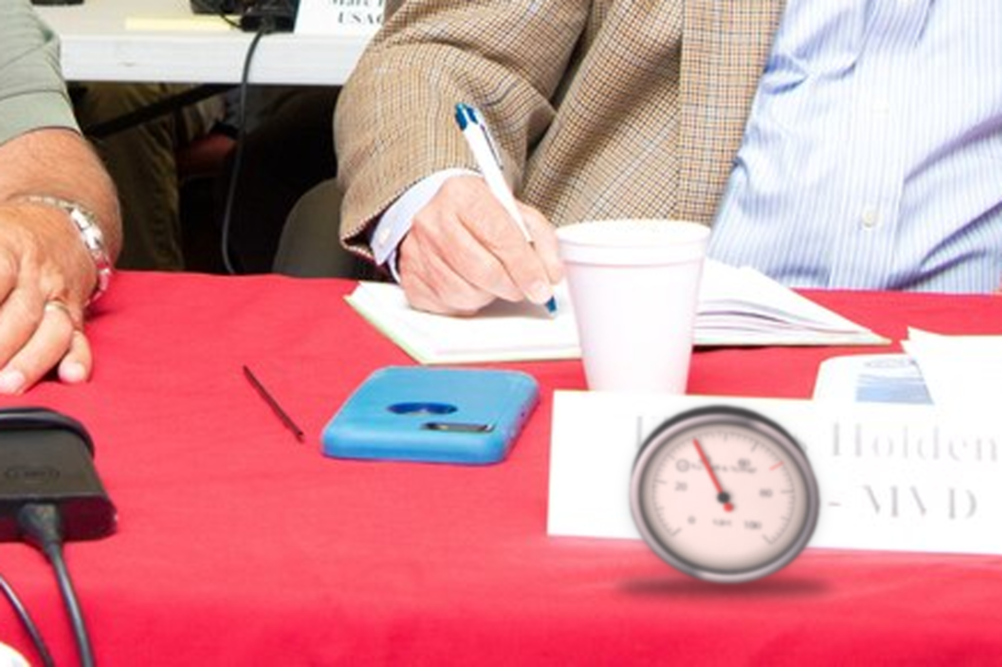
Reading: 40 %
